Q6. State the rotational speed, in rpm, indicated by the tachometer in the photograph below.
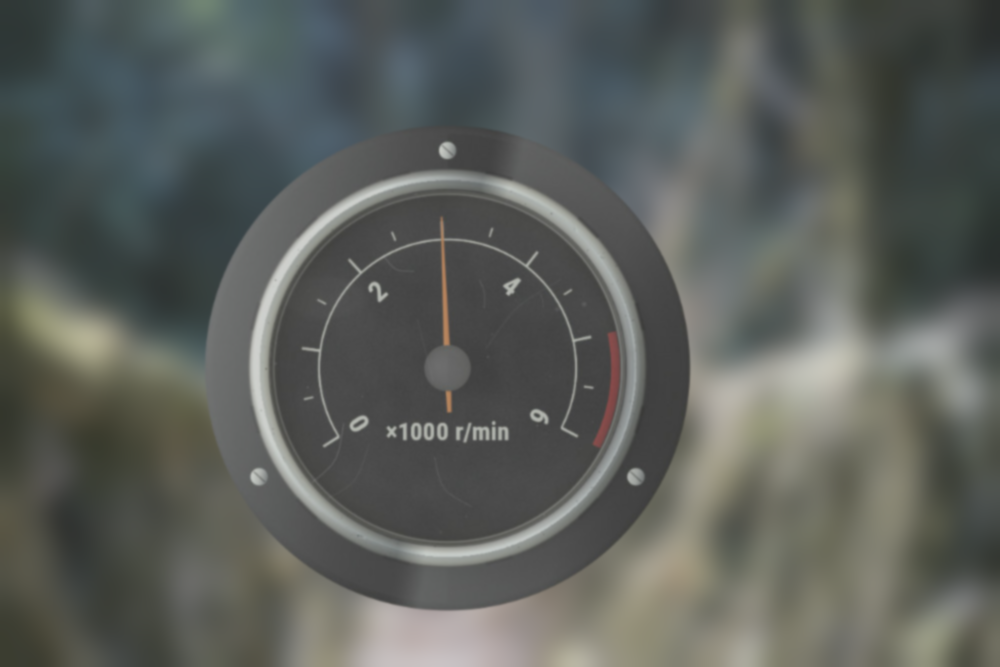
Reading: 3000 rpm
